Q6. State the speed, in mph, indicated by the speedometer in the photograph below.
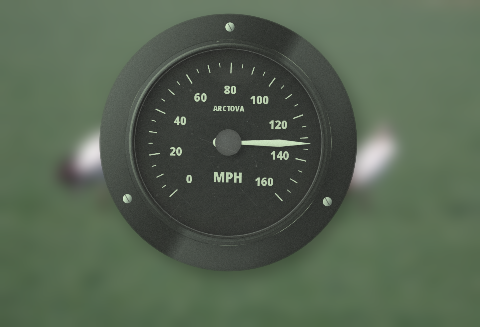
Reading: 132.5 mph
